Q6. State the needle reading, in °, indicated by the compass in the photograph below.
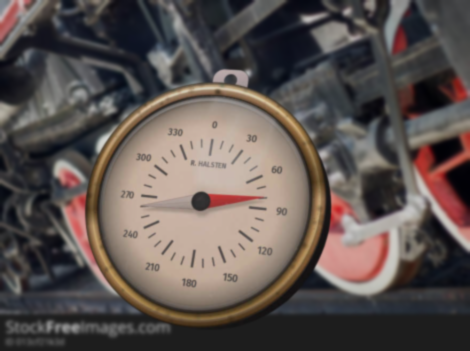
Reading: 80 °
